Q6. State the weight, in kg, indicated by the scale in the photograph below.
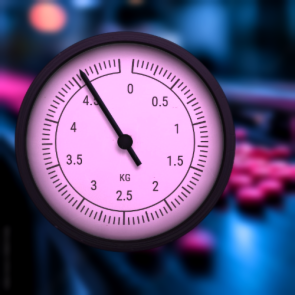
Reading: 4.6 kg
